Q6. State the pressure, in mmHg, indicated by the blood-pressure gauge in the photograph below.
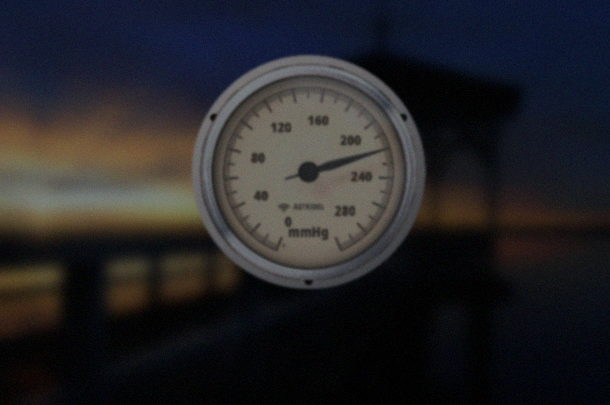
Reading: 220 mmHg
